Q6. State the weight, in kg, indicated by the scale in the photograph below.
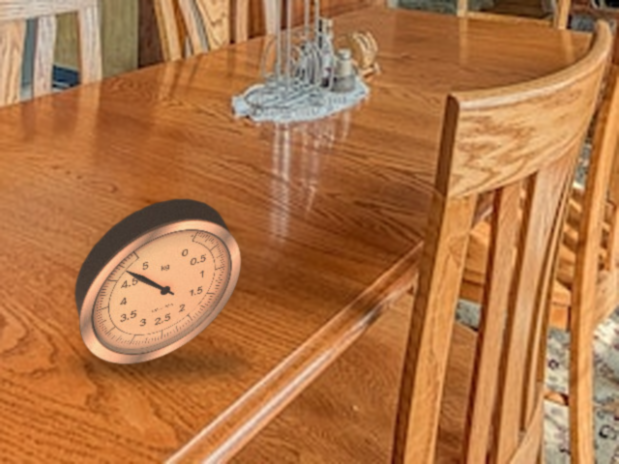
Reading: 4.75 kg
